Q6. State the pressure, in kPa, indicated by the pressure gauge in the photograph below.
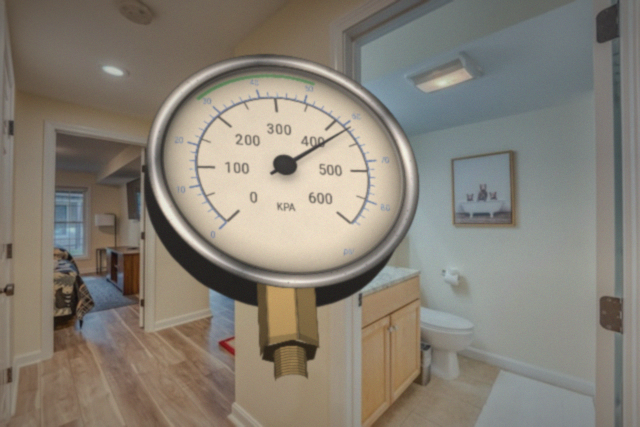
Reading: 425 kPa
